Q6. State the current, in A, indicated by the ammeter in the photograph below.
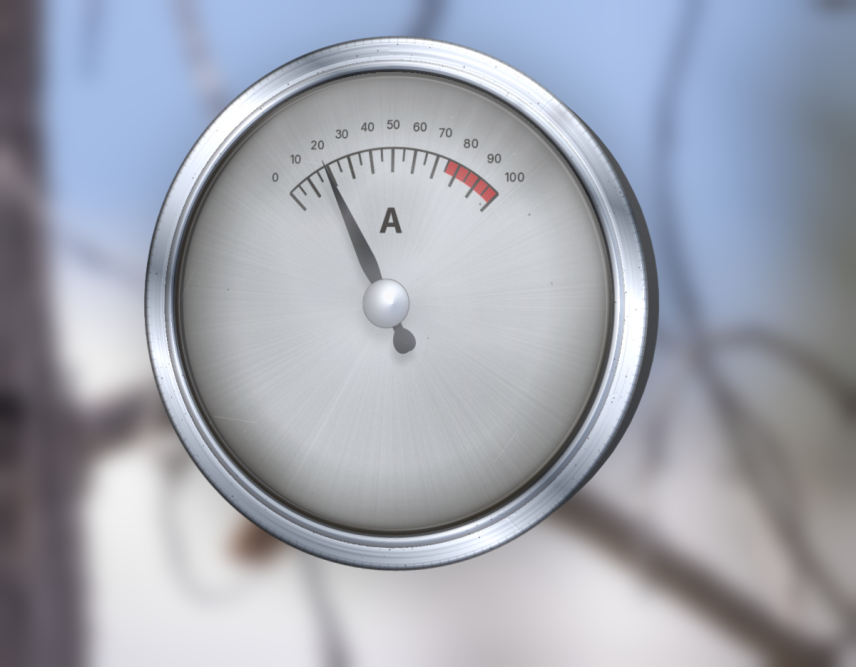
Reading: 20 A
